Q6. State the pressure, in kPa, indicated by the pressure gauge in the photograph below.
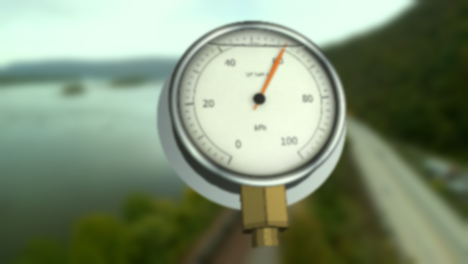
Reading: 60 kPa
